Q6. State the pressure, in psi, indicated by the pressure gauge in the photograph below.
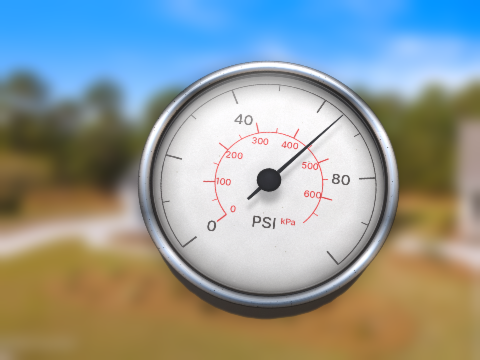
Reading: 65 psi
